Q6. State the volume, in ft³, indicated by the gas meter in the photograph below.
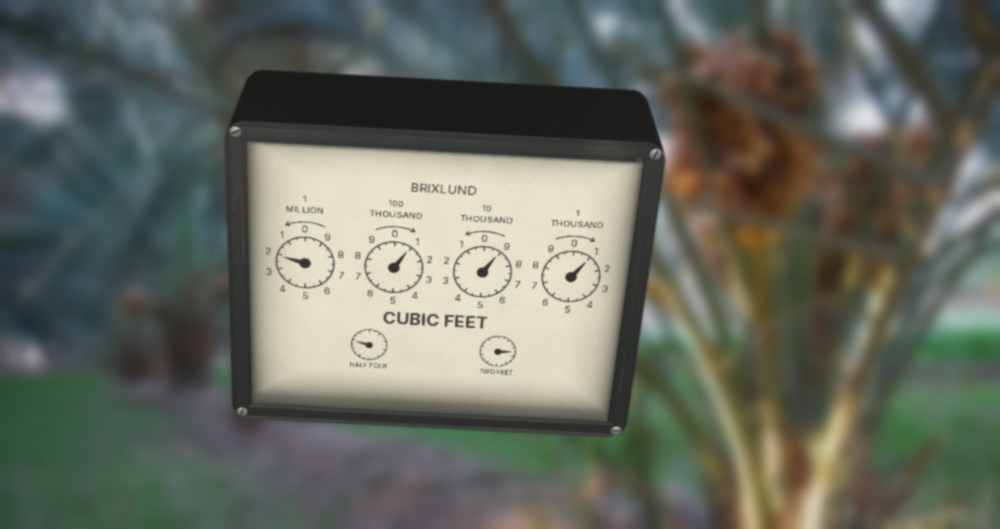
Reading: 209100 ft³
